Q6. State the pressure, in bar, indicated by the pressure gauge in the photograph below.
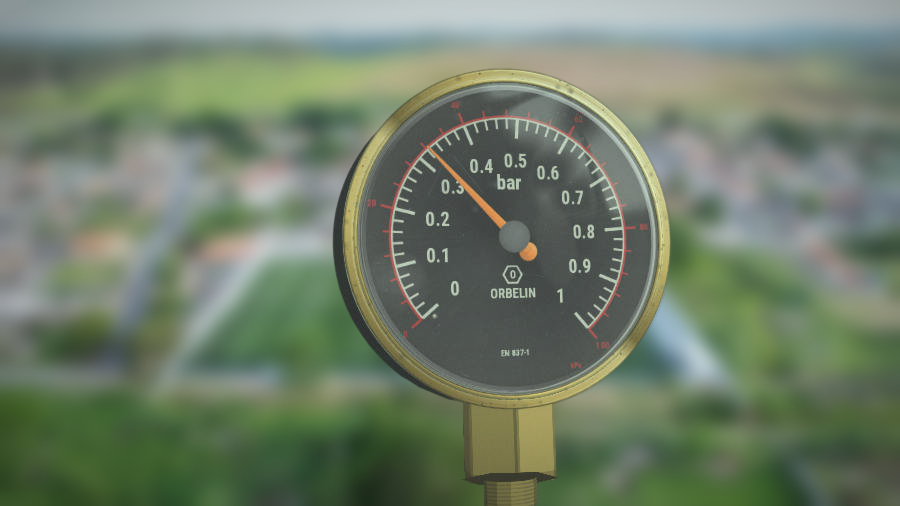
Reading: 0.32 bar
